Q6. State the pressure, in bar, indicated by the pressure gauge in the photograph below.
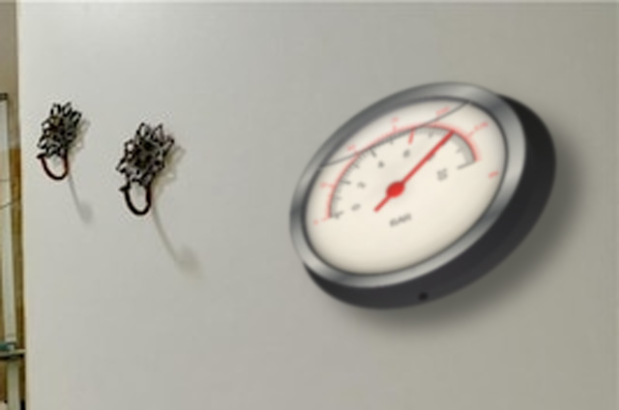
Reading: 8 bar
